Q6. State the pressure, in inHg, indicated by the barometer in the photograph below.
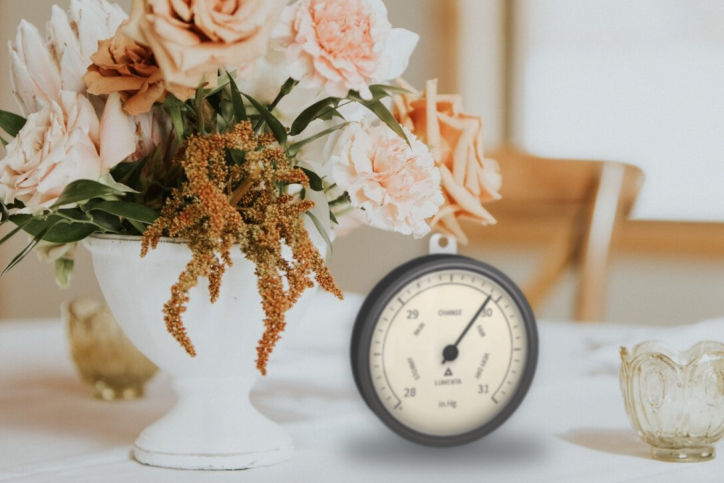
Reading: 29.9 inHg
